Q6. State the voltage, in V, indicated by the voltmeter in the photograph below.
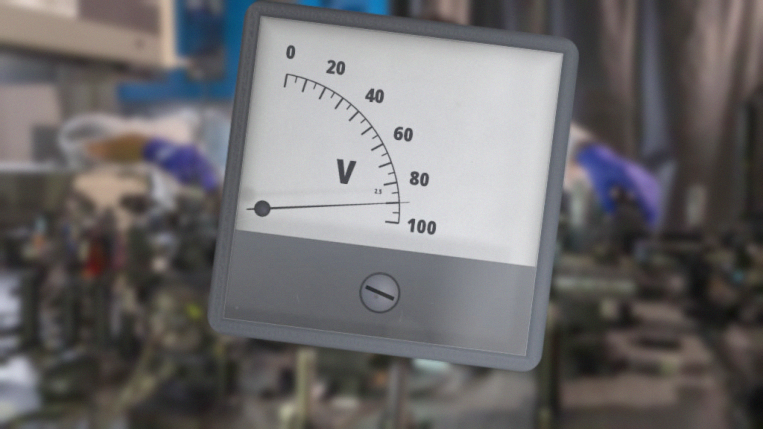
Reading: 90 V
